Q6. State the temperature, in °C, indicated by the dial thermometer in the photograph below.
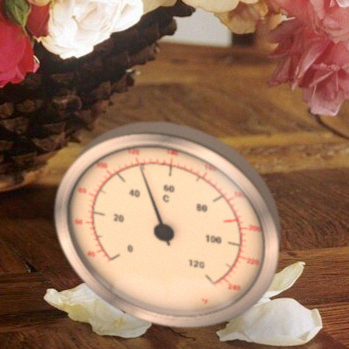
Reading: 50 °C
